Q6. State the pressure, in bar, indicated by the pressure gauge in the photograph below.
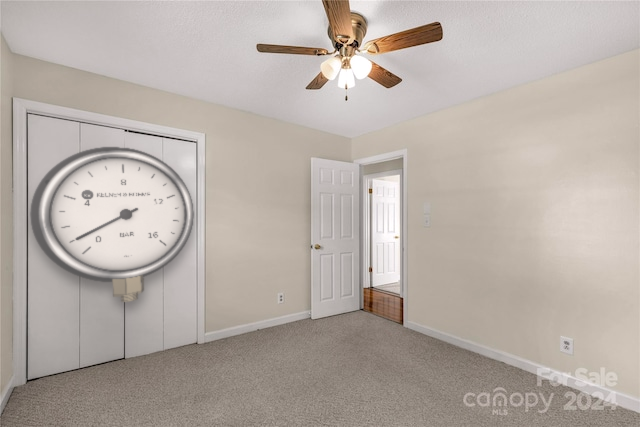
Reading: 1 bar
